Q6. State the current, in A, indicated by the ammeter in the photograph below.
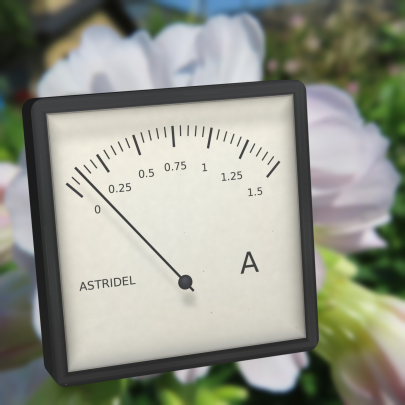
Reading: 0.1 A
